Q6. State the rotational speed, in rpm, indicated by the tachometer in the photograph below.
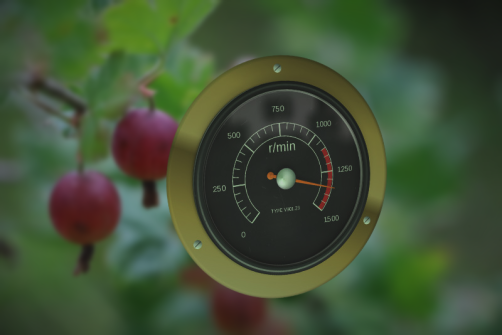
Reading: 1350 rpm
